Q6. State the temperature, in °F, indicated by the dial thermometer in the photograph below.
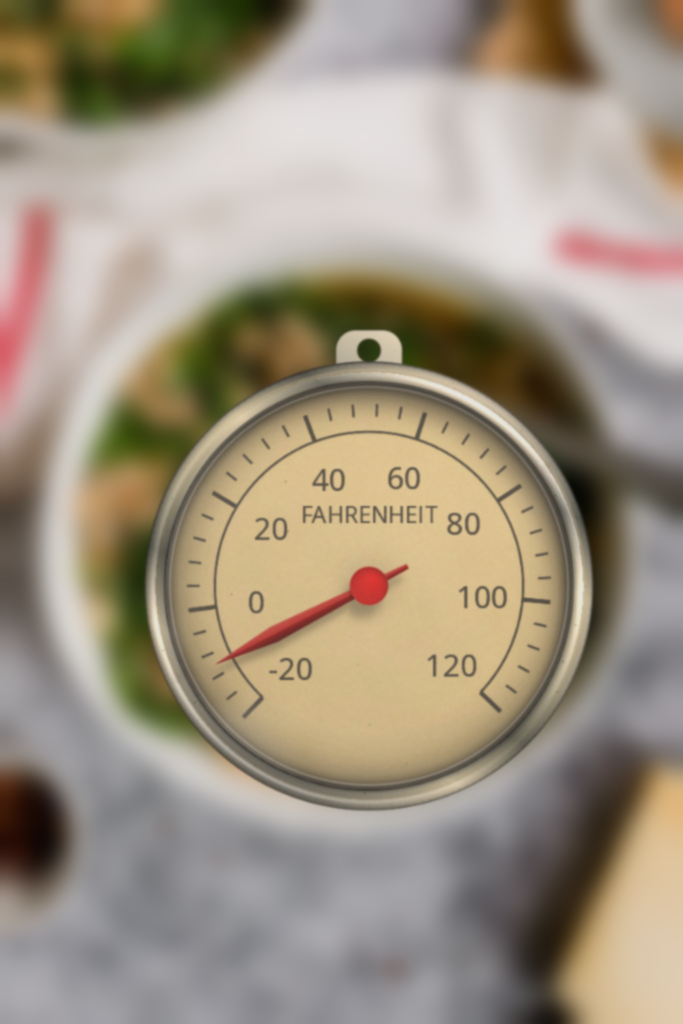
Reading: -10 °F
